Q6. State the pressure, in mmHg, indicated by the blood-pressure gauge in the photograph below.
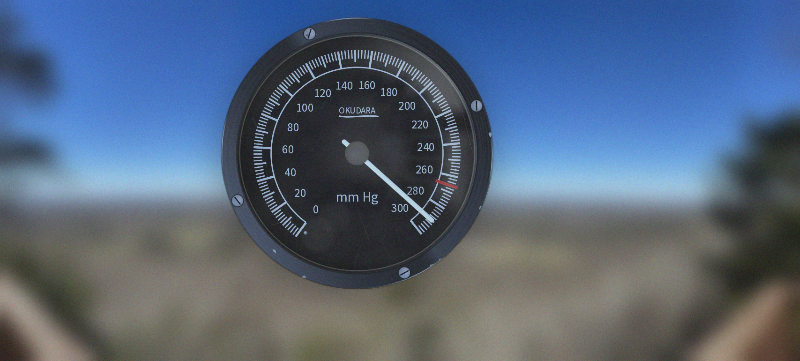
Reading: 290 mmHg
